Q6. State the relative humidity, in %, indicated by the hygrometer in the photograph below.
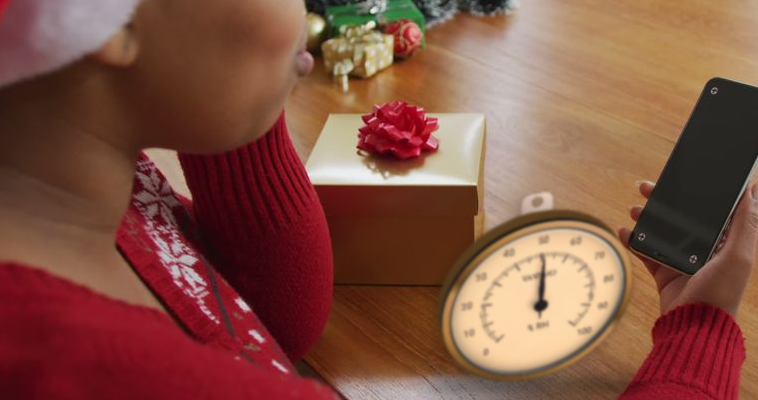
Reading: 50 %
